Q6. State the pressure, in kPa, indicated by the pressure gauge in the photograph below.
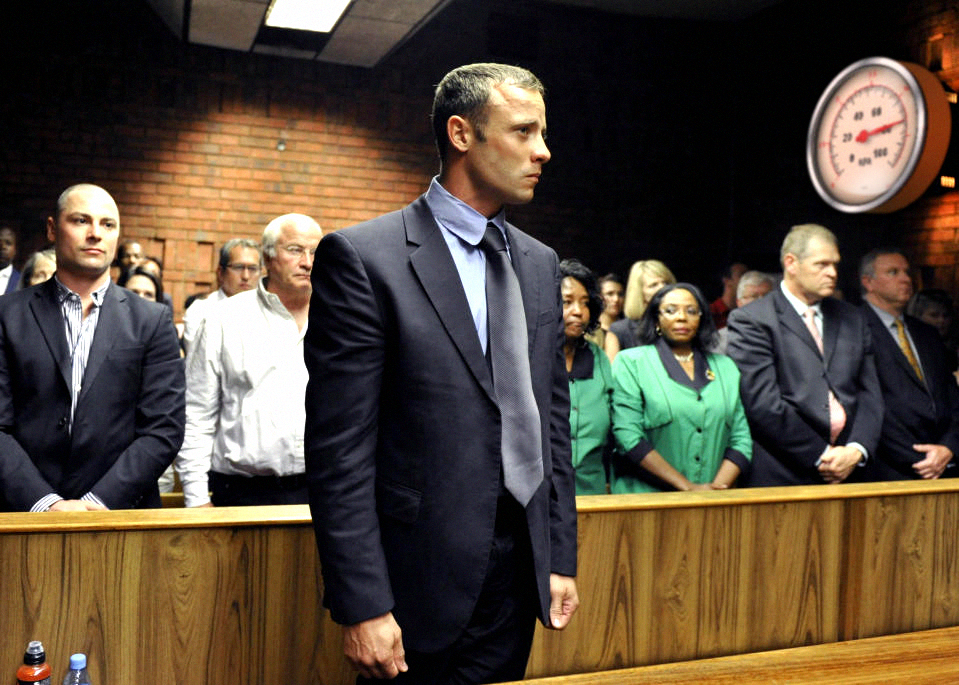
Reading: 80 kPa
